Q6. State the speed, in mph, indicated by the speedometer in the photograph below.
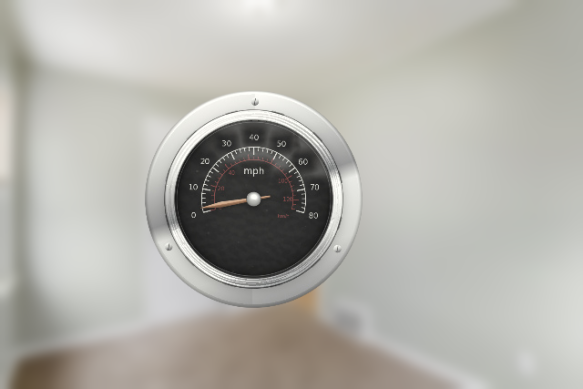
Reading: 2 mph
